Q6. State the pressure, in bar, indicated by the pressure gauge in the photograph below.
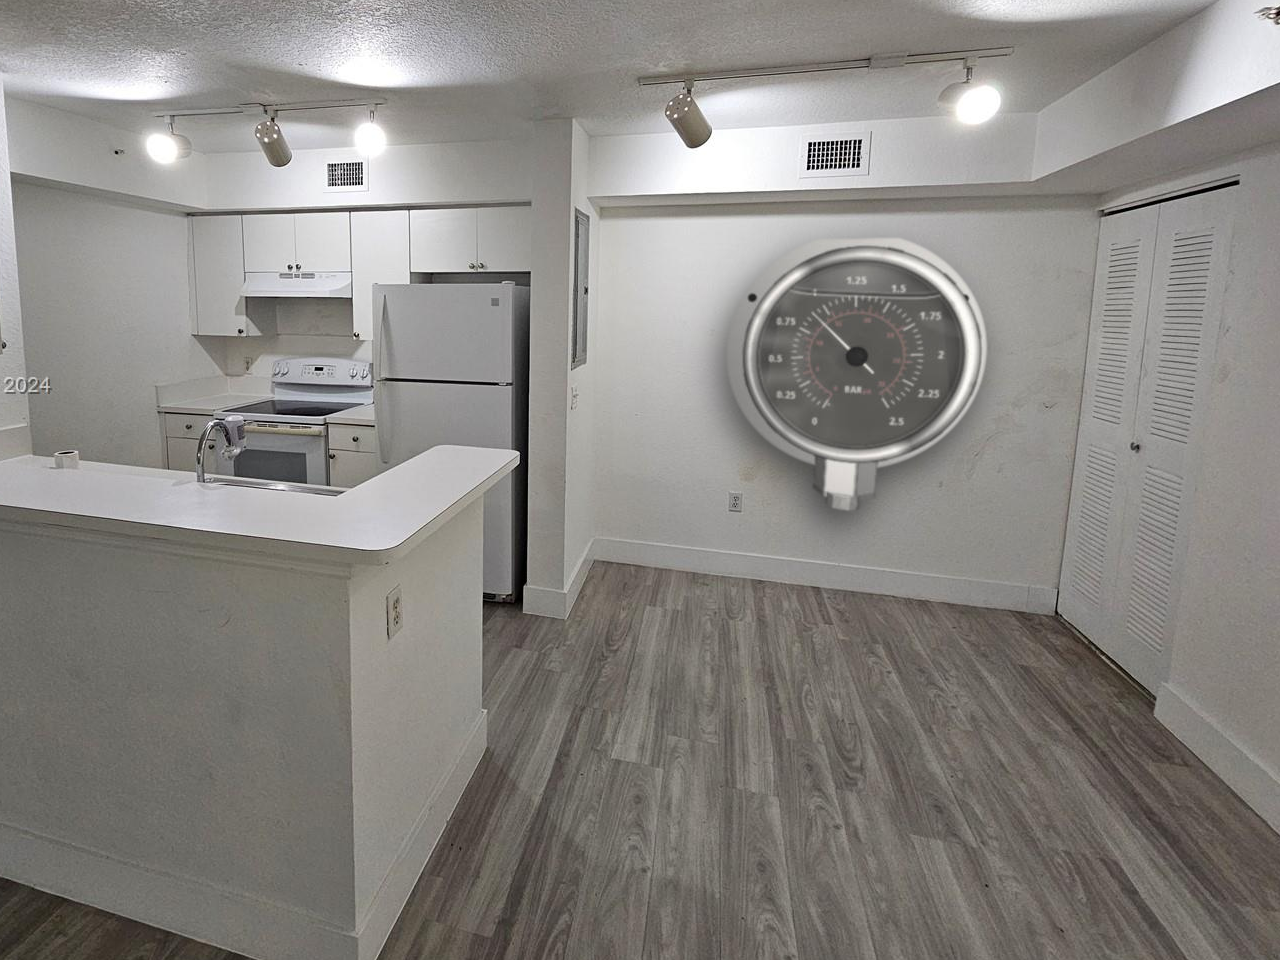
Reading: 0.9 bar
